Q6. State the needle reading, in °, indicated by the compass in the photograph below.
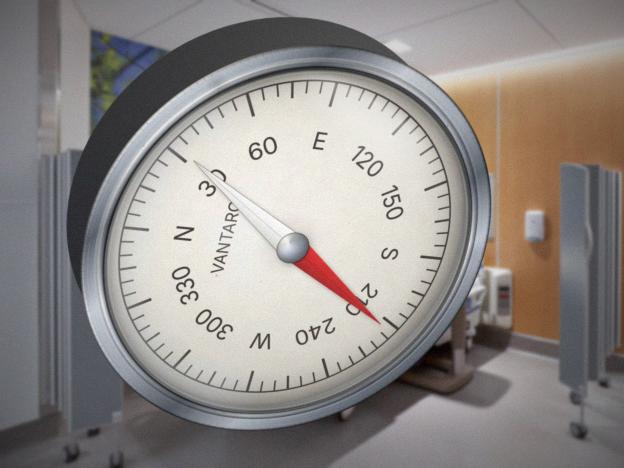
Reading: 212.5 °
